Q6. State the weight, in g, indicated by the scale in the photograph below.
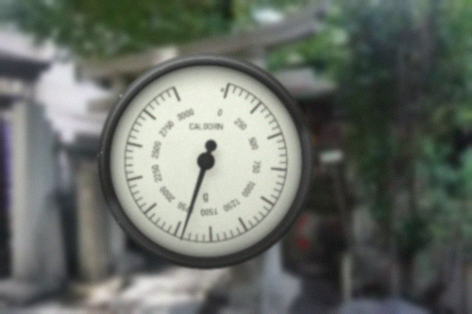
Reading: 1700 g
